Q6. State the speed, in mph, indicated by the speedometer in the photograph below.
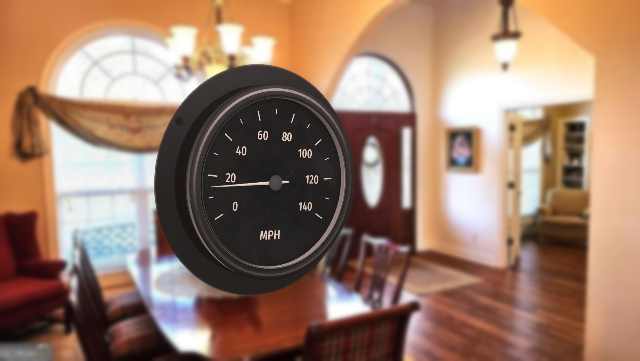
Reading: 15 mph
